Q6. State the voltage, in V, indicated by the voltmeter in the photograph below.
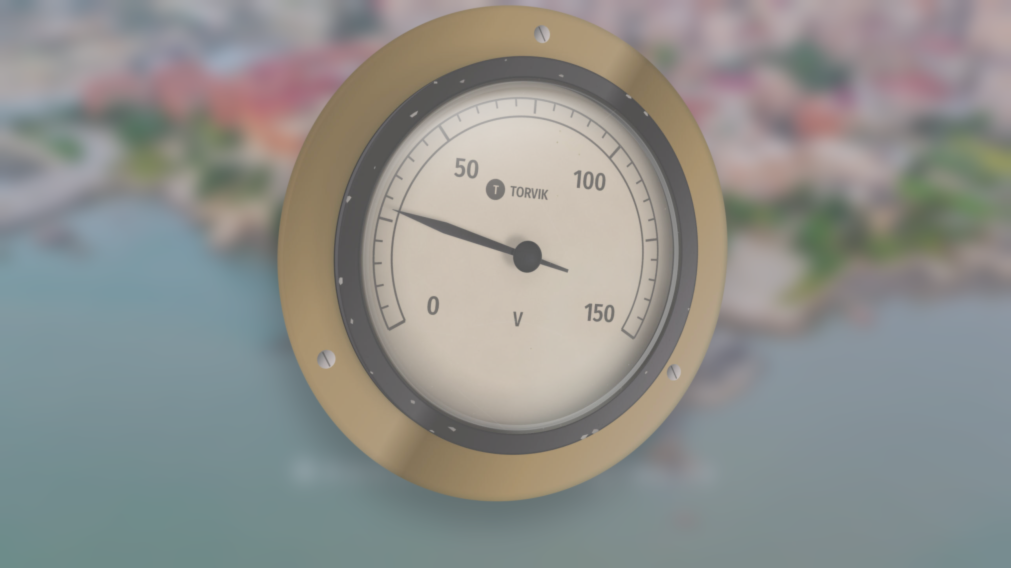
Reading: 27.5 V
